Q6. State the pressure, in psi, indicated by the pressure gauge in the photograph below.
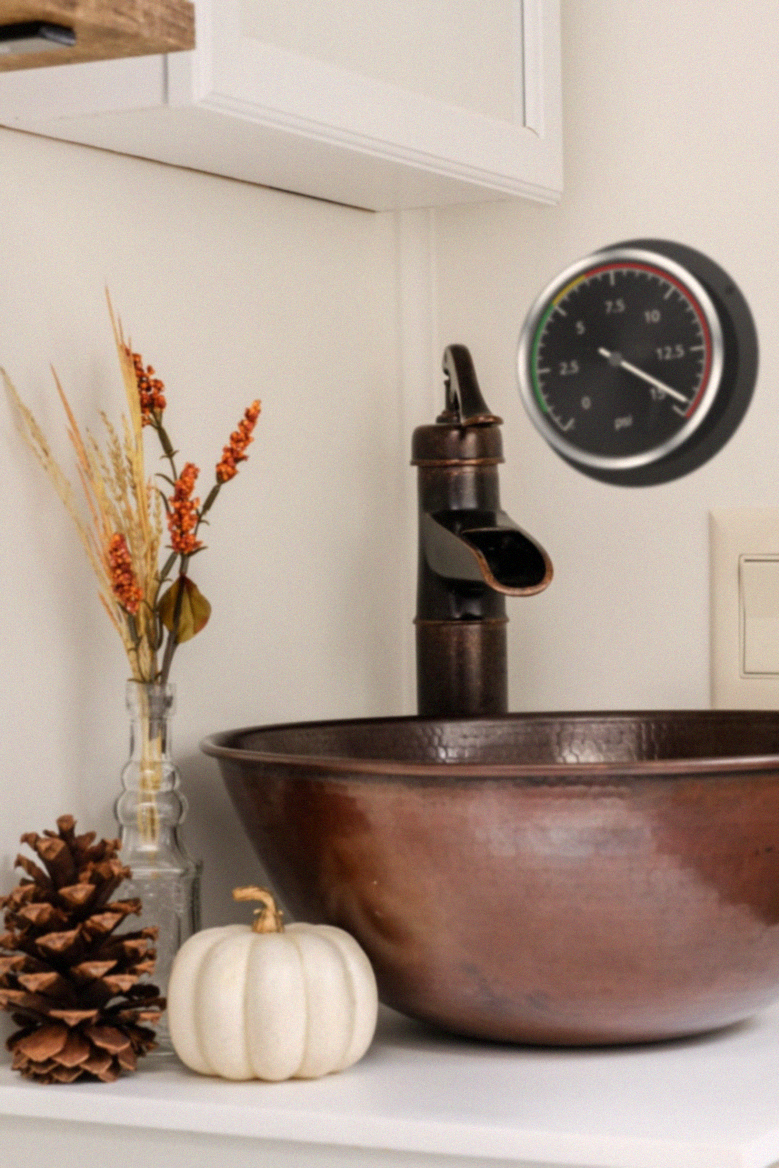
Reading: 14.5 psi
